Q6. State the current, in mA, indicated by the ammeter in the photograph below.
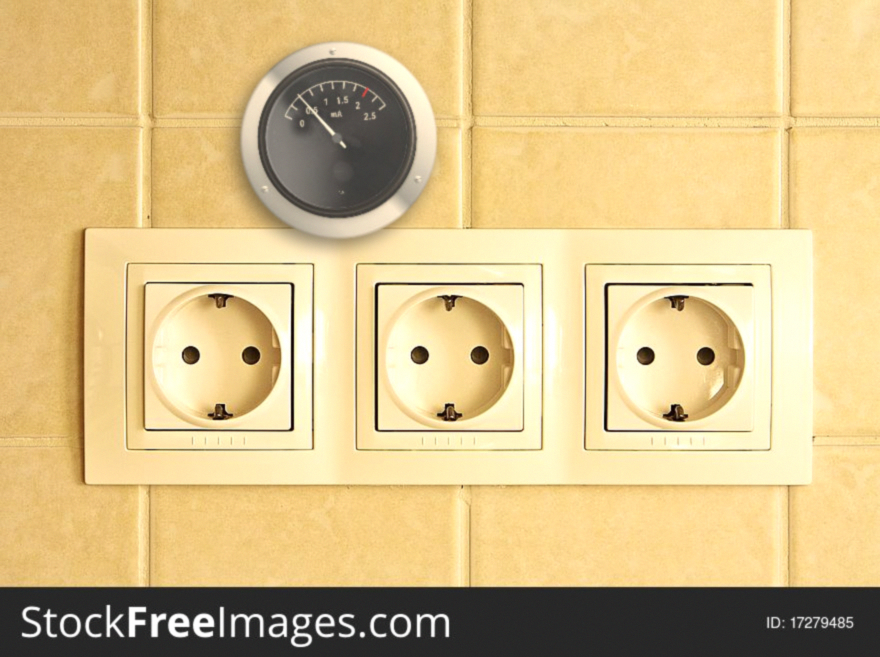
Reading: 0.5 mA
